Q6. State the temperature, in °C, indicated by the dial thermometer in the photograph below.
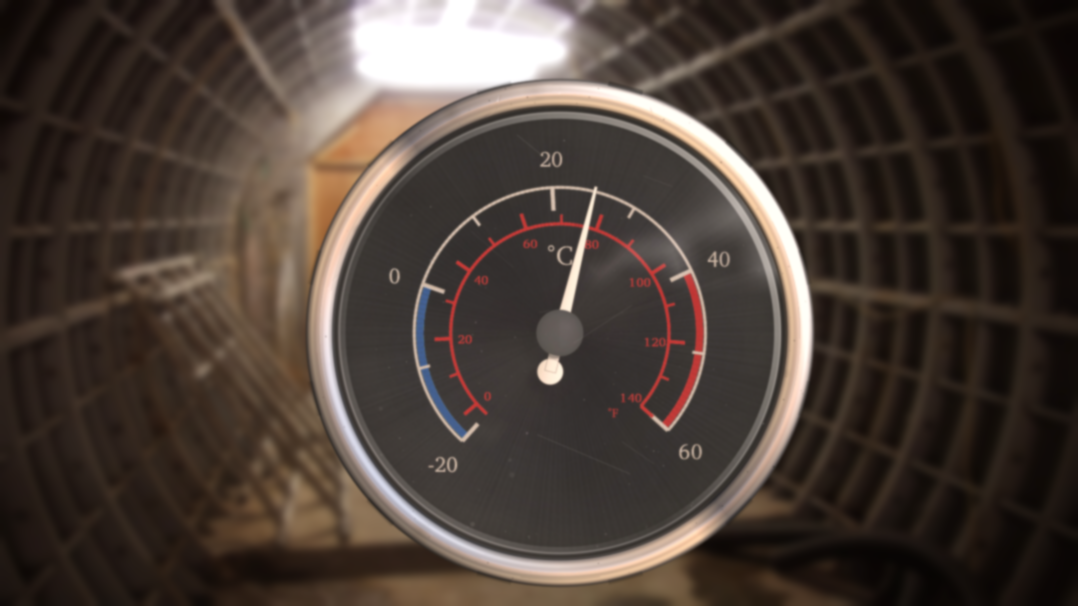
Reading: 25 °C
